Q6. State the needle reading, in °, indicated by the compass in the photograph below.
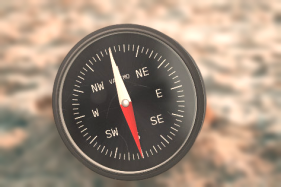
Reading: 180 °
